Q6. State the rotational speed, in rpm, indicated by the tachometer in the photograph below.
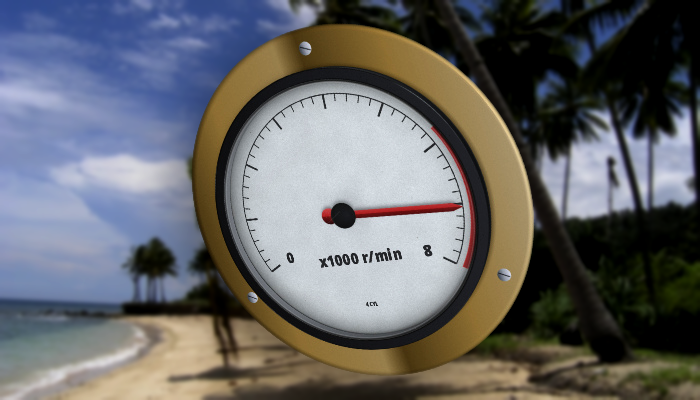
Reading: 7000 rpm
